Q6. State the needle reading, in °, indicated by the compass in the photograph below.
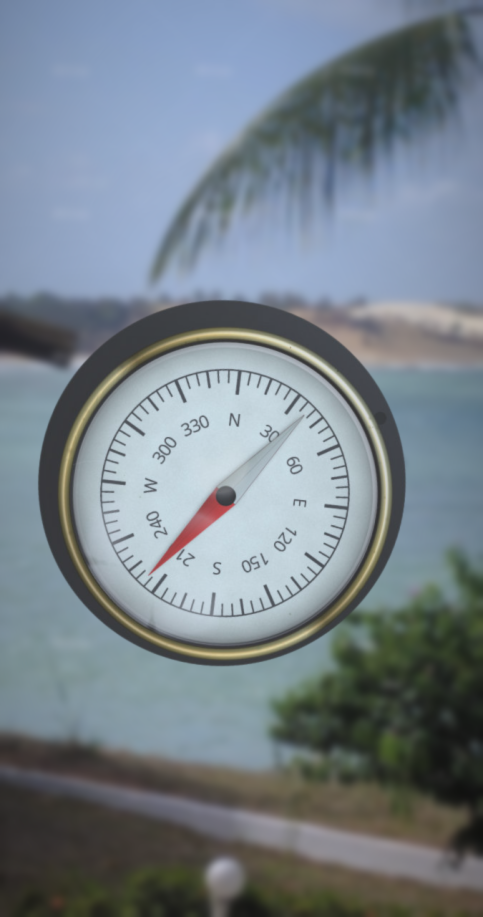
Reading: 217.5 °
